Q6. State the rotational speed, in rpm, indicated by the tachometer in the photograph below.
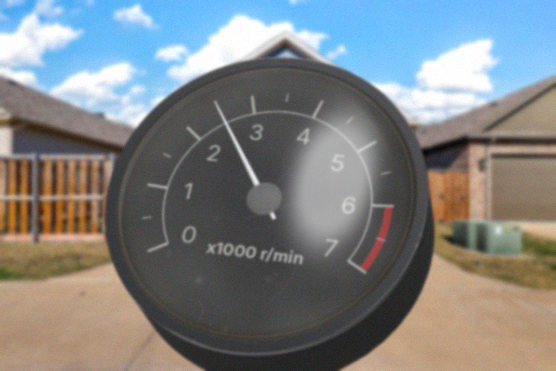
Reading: 2500 rpm
